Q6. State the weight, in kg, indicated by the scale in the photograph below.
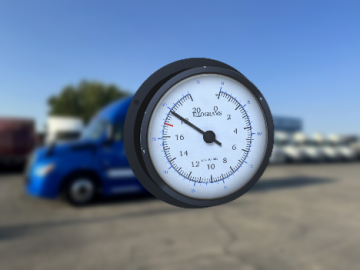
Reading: 18 kg
